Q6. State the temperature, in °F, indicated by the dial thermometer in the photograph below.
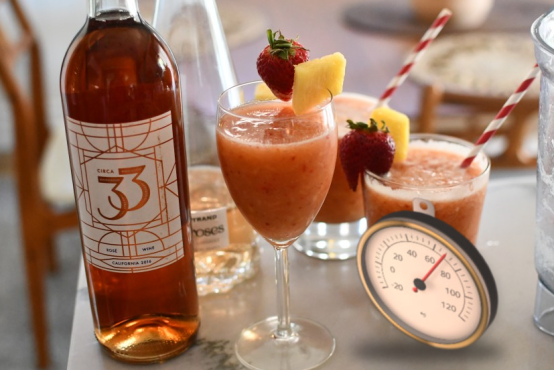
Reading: 68 °F
